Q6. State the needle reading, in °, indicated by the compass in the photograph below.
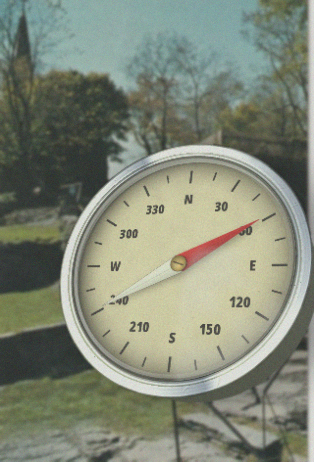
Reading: 60 °
